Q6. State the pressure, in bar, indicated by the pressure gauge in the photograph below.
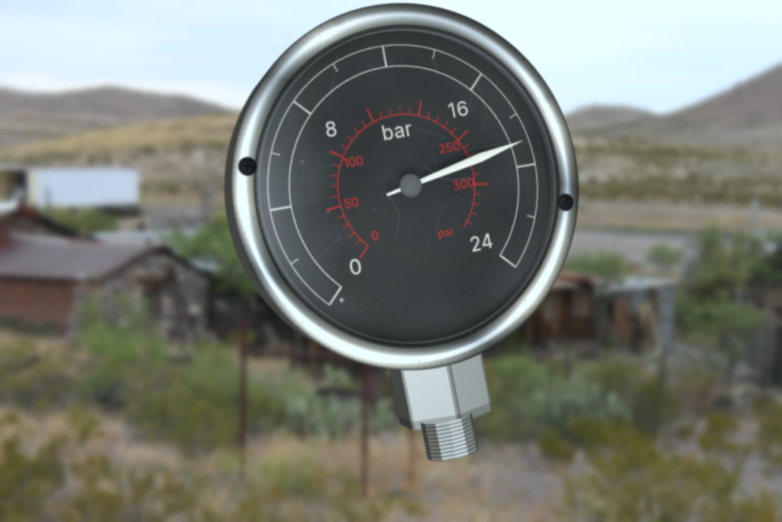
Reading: 19 bar
